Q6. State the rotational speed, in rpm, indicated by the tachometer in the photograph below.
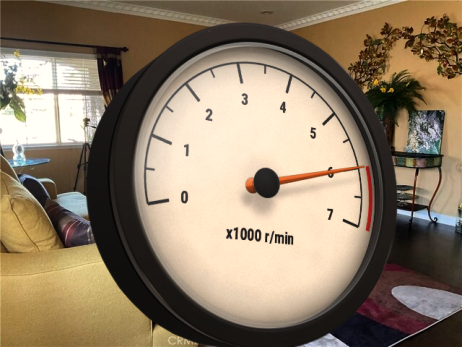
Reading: 6000 rpm
